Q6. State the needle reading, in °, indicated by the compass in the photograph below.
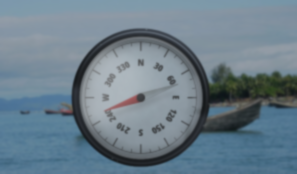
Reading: 250 °
